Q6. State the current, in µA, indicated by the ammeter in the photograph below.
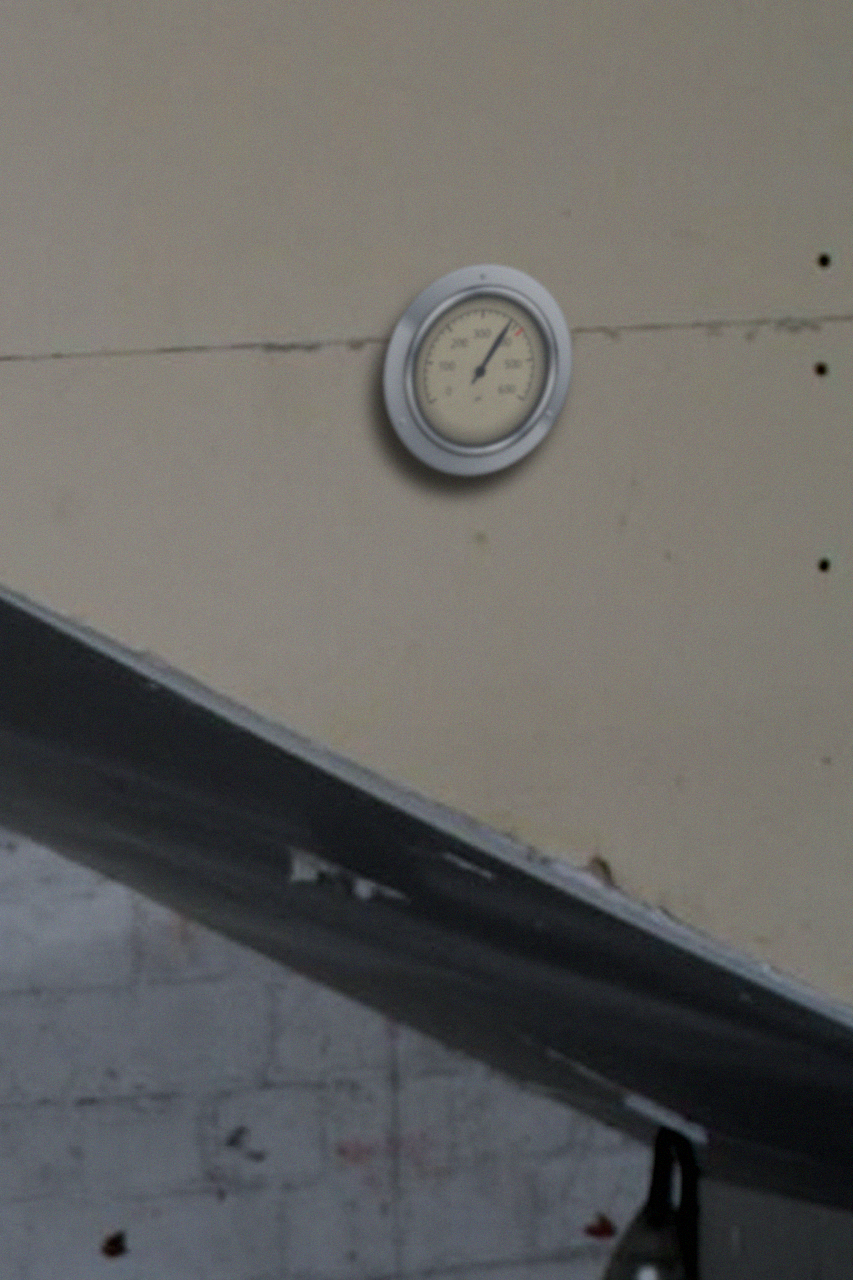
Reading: 380 µA
